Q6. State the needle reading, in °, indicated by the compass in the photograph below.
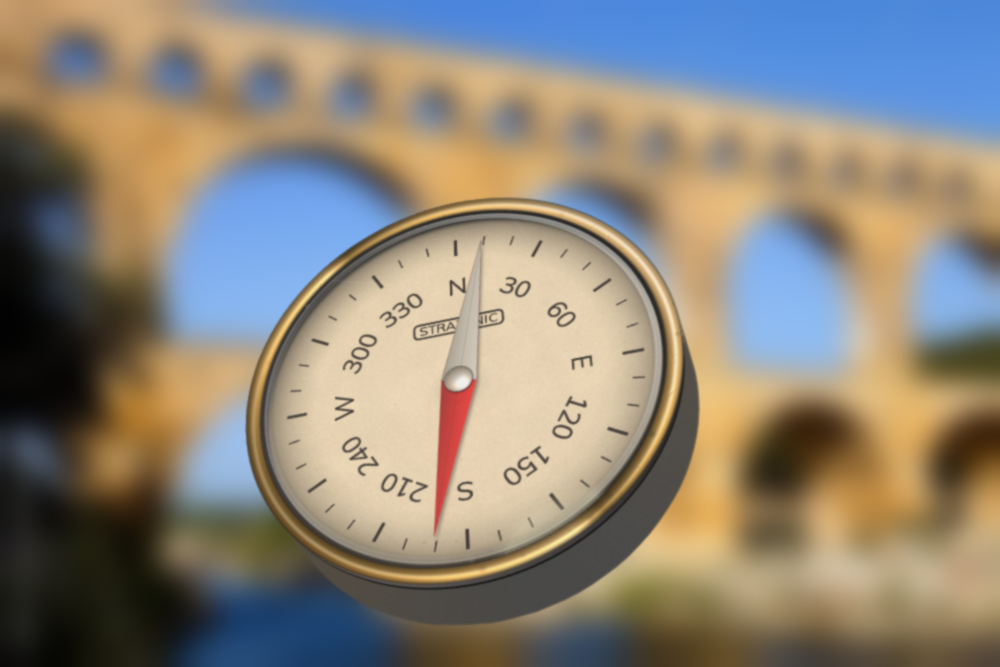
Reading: 190 °
